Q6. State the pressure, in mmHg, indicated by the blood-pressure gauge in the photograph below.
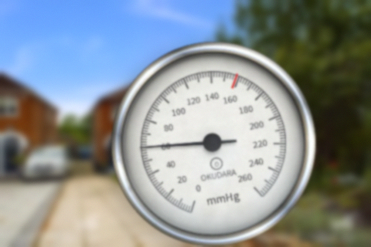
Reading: 60 mmHg
